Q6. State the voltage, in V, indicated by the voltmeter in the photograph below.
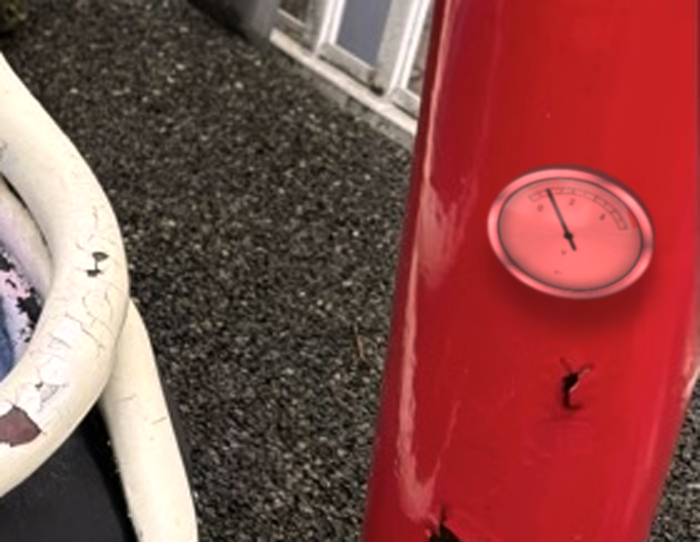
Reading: 1 V
